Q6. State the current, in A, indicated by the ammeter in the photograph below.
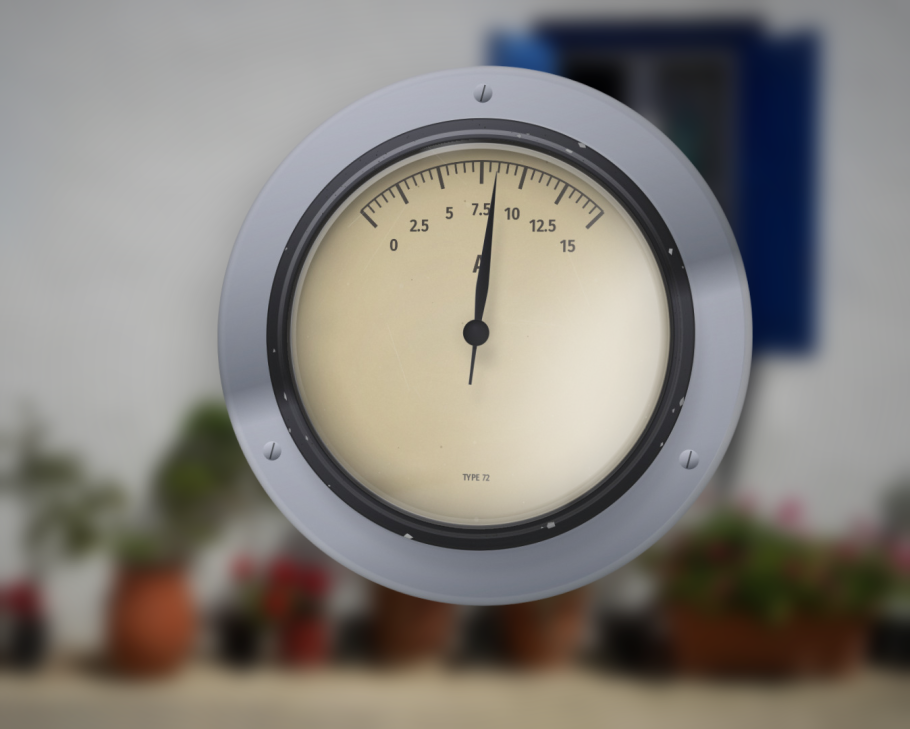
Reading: 8.5 A
